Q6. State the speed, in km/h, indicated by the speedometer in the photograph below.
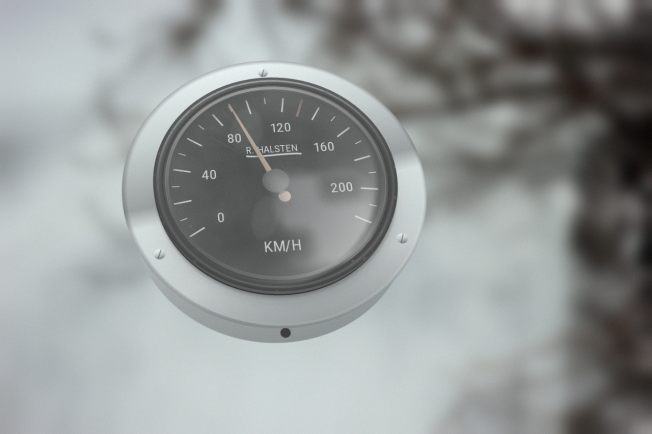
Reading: 90 km/h
